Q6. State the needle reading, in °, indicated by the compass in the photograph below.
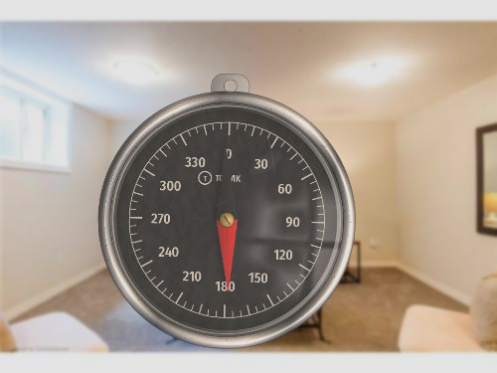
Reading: 177.5 °
